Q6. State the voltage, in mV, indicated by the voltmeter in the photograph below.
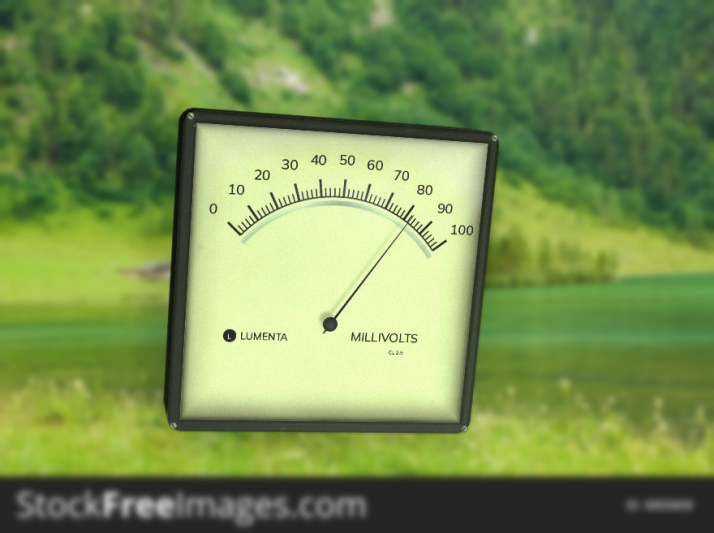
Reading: 82 mV
